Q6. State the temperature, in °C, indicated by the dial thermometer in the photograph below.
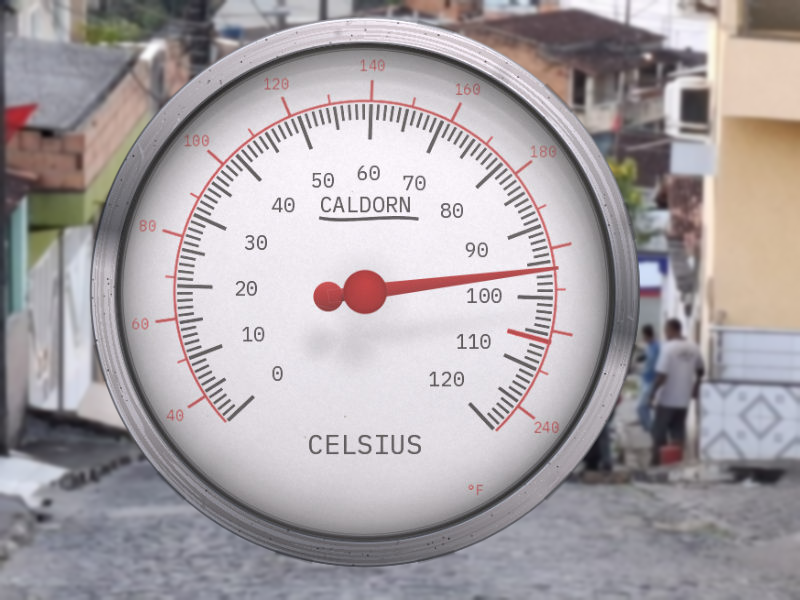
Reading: 96 °C
